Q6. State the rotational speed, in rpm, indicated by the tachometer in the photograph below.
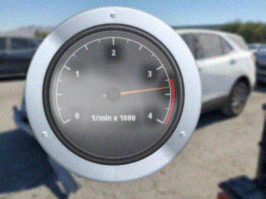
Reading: 3375 rpm
